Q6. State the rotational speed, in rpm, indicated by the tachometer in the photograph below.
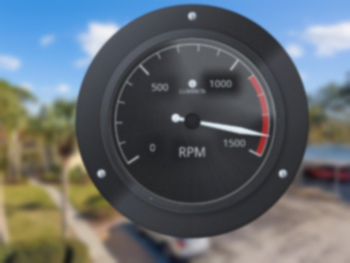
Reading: 1400 rpm
